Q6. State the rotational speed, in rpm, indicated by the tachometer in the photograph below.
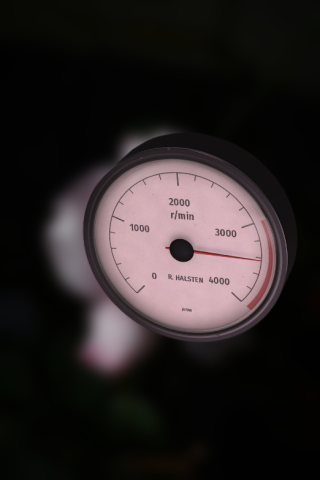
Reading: 3400 rpm
